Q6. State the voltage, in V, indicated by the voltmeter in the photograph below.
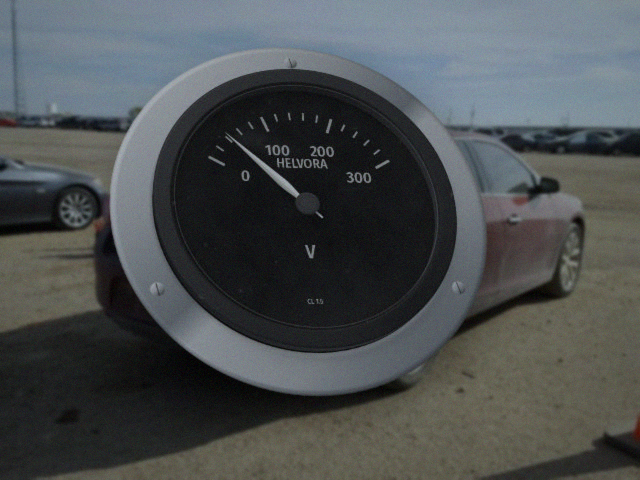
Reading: 40 V
